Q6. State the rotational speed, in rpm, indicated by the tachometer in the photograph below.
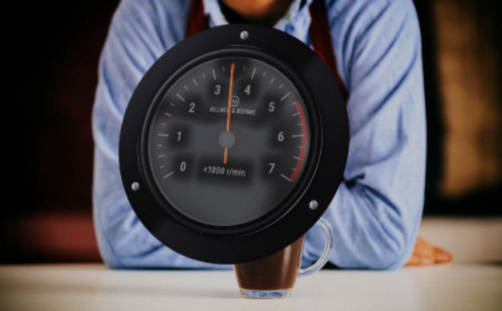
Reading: 3500 rpm
